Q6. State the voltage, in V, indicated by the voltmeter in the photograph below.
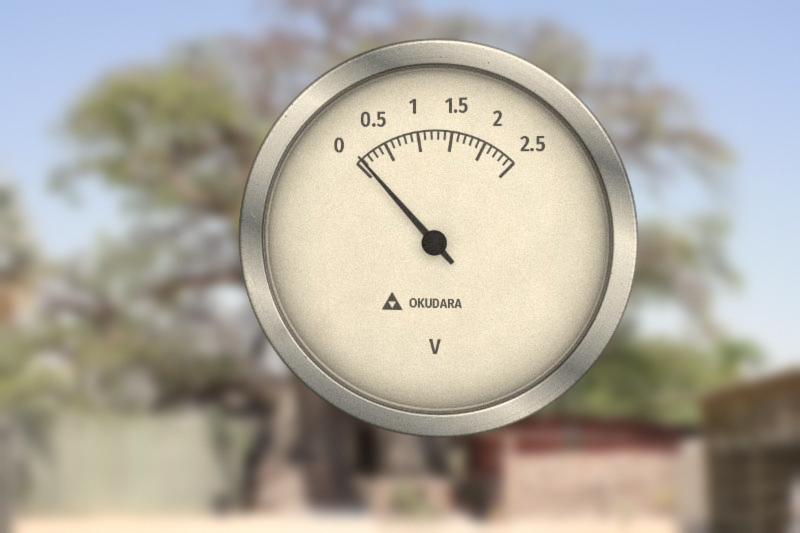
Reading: 0.1 V
